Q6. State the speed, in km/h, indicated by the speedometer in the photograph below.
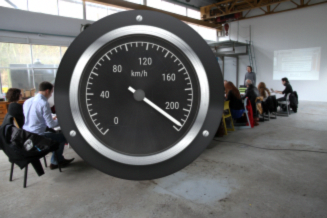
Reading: 215 km/h
